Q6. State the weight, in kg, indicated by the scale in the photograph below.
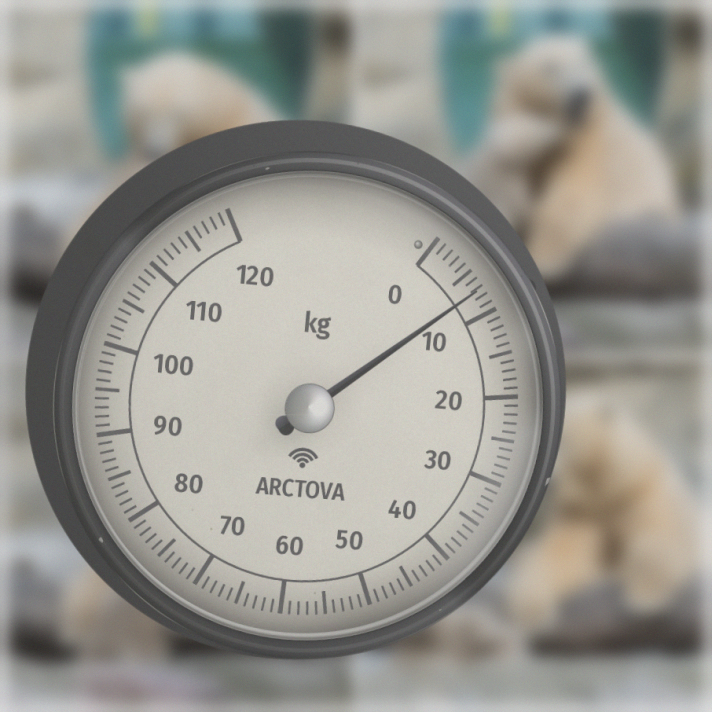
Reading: 7 kg
